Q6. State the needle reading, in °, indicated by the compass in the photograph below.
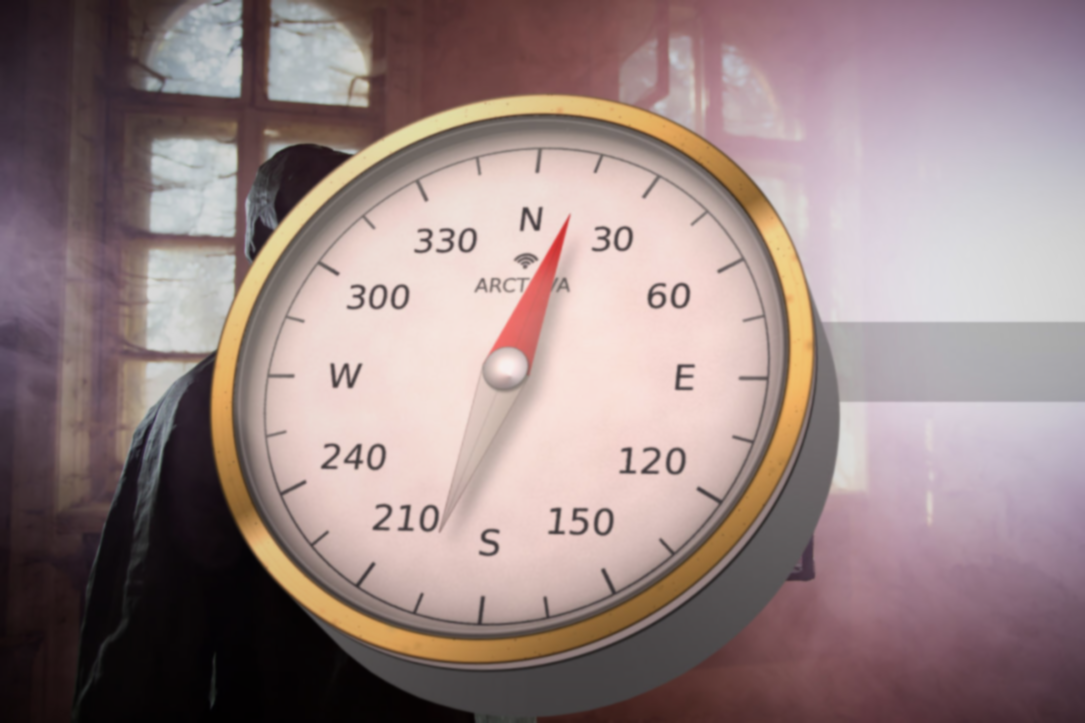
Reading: 15 °
